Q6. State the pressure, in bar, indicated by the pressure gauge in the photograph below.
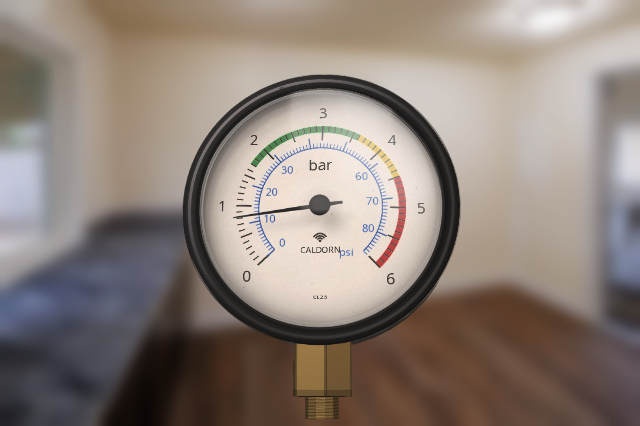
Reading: 0.8 bar
